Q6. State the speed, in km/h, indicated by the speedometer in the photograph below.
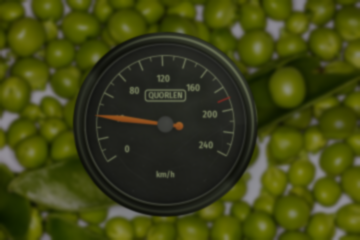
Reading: 40 km/h
